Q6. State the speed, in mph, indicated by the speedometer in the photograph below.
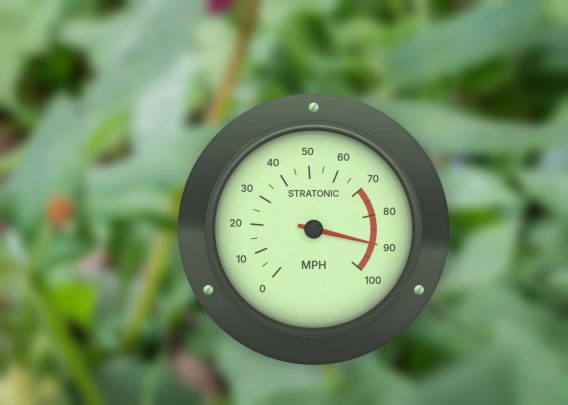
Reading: 90 mph
